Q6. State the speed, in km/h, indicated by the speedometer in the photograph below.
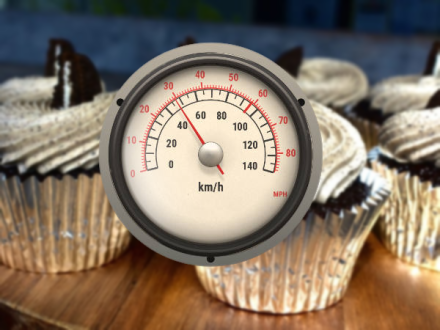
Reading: 47.5 km/h
